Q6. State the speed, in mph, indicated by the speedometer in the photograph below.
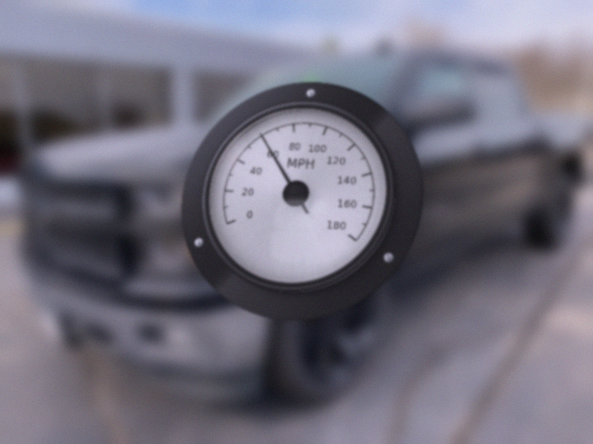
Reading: 60 mph
